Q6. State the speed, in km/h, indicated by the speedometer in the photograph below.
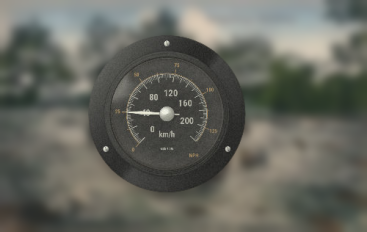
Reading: 40 km/h
